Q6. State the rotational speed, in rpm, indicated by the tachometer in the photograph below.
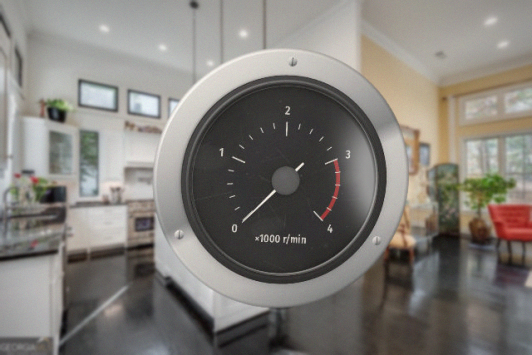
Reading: 0 rpm
